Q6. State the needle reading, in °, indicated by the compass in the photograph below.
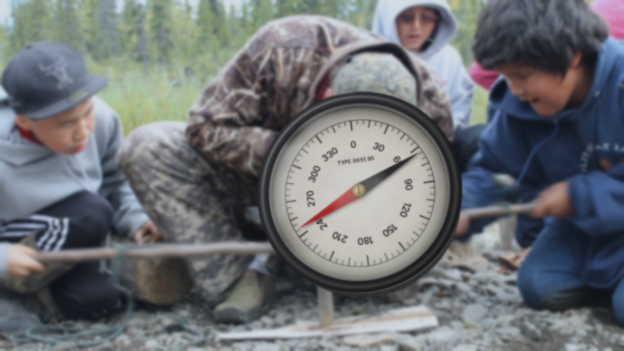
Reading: 245 °
